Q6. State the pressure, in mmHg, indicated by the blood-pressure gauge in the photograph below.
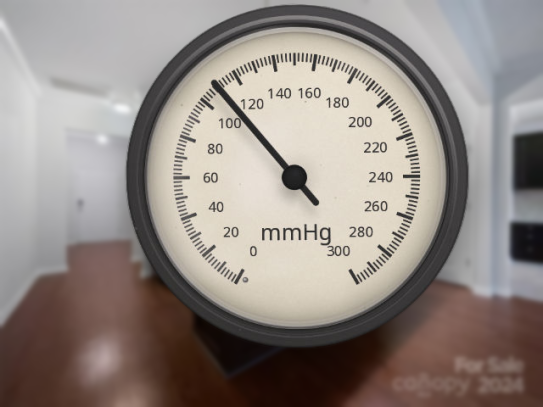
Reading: 110 mmHg
